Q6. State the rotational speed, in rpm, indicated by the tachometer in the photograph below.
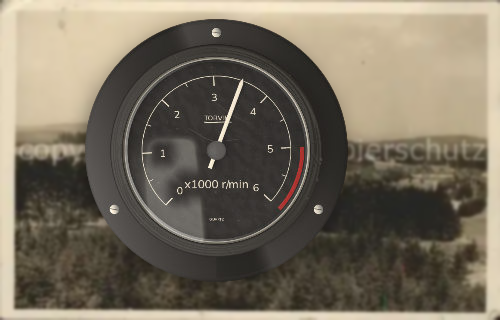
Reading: 3500 rpm
